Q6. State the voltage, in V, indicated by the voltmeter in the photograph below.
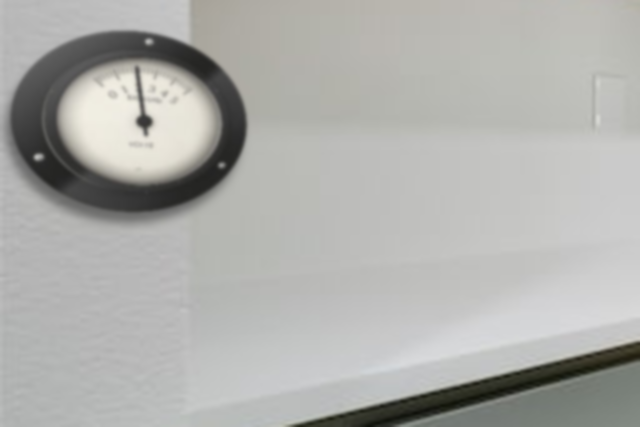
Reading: 2 V
